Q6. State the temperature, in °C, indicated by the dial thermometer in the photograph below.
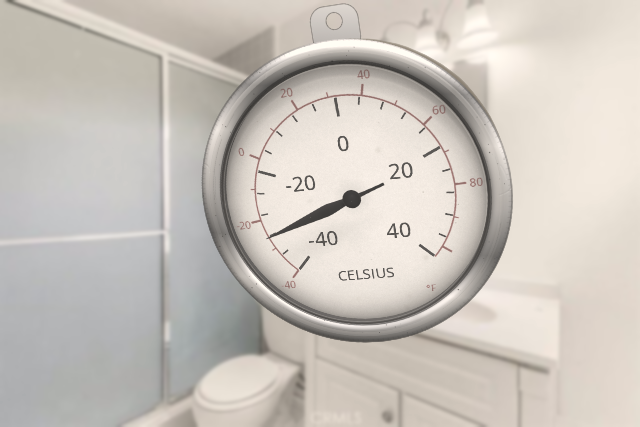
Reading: -32 °C
